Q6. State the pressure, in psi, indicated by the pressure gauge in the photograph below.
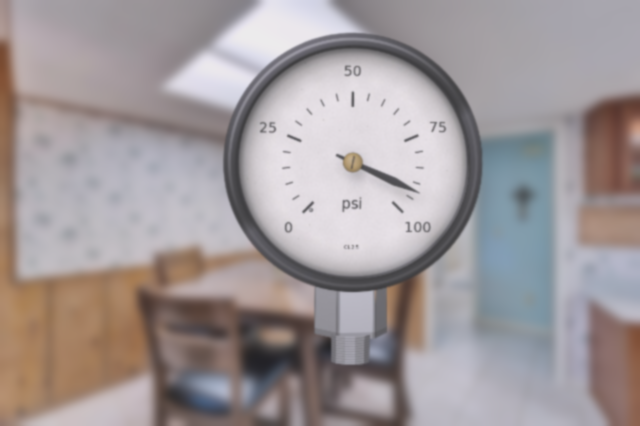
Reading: 92.5 psi
